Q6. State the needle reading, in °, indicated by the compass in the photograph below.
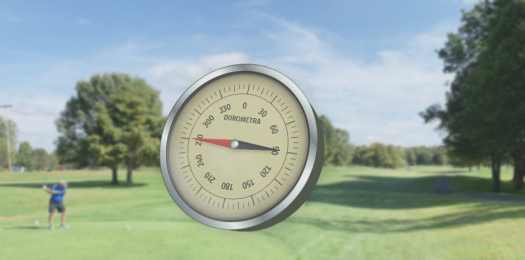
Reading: 270 °
